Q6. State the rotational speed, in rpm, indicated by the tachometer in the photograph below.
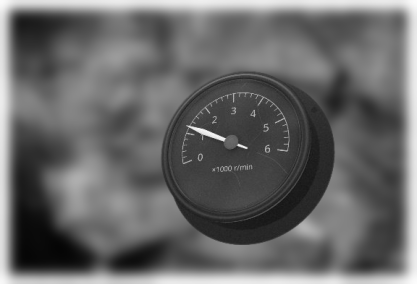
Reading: 1200 rpm
